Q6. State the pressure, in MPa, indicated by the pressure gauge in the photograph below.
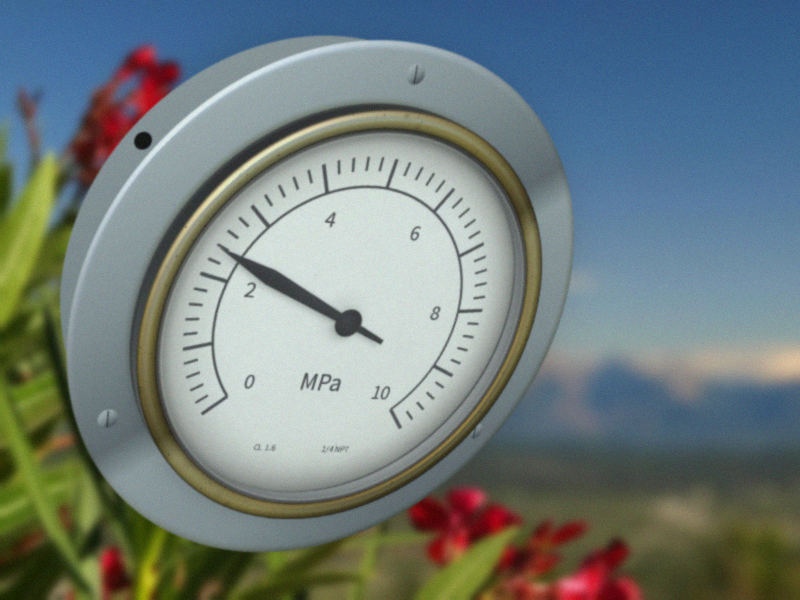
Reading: 2.4 MPa
